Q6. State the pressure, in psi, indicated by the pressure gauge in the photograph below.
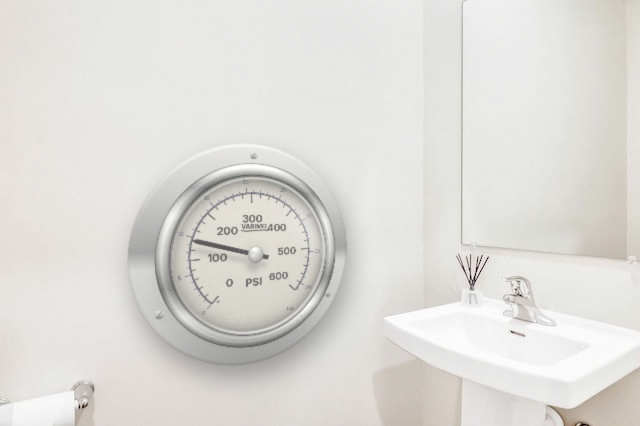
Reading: 140 psi
